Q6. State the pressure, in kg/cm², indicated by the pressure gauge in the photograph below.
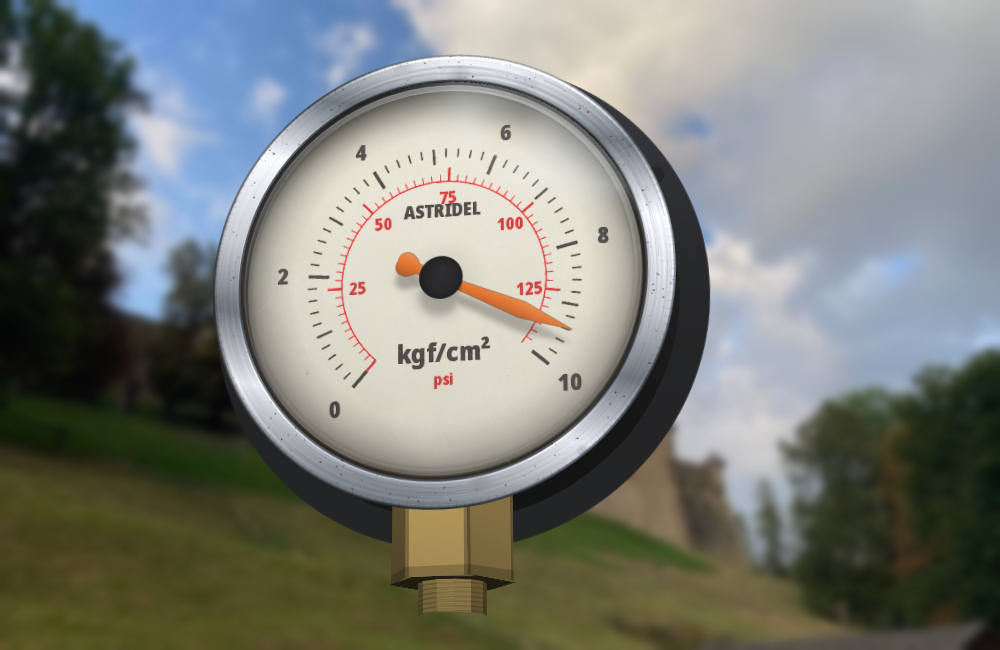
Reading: 9.4 kg/cm²
